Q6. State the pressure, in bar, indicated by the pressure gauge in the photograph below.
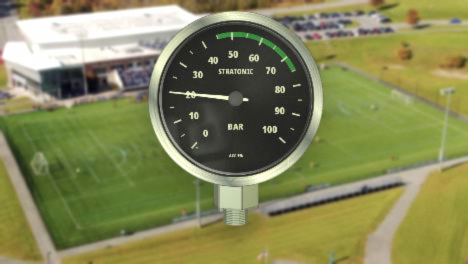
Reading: 20 bar
